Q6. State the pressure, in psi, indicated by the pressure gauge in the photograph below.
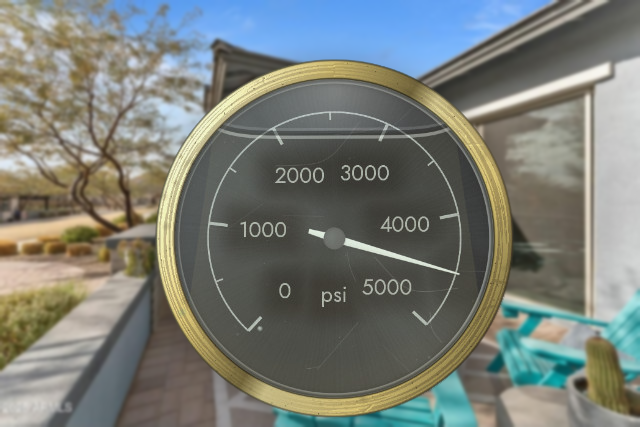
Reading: 4500 psi
